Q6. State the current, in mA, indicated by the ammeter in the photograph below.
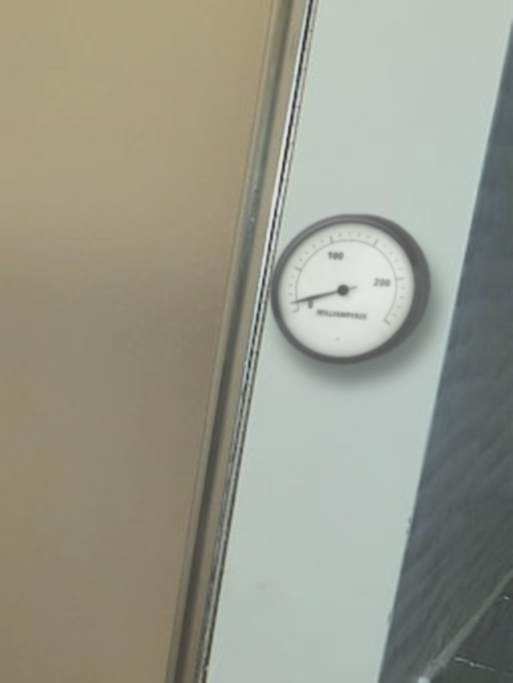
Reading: 10 mA
